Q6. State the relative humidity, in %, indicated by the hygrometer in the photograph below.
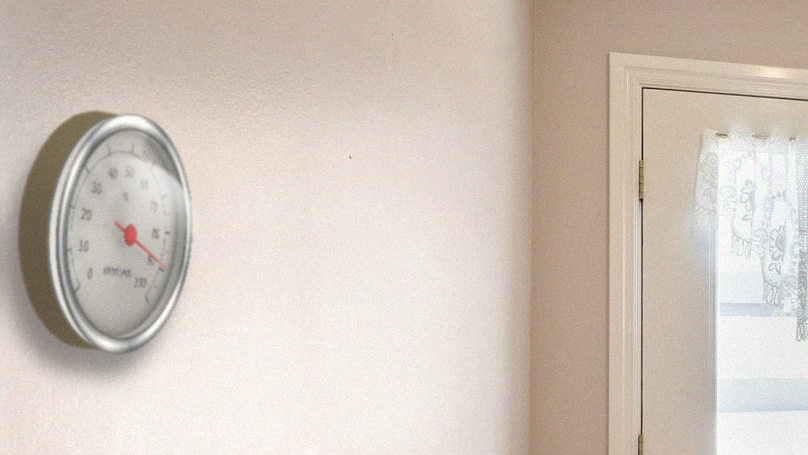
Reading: 90 %
